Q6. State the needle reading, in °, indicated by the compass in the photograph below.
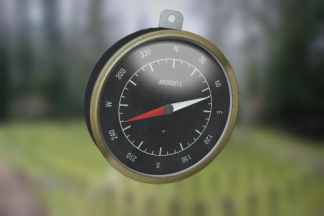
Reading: 250 °
